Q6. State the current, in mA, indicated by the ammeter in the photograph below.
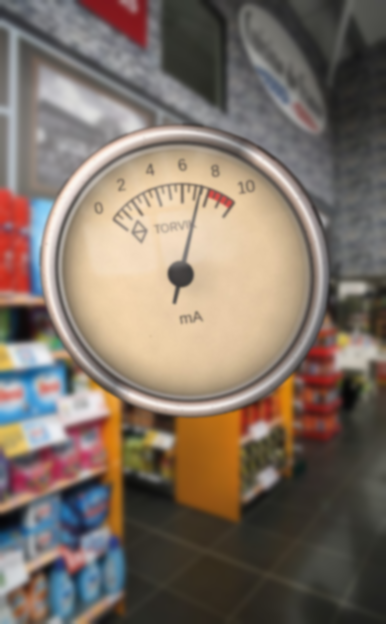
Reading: 7.5 mA
